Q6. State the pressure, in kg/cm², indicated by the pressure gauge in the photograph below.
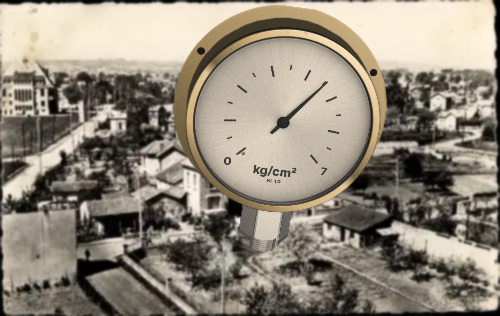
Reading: 4.5 kg/cm²
